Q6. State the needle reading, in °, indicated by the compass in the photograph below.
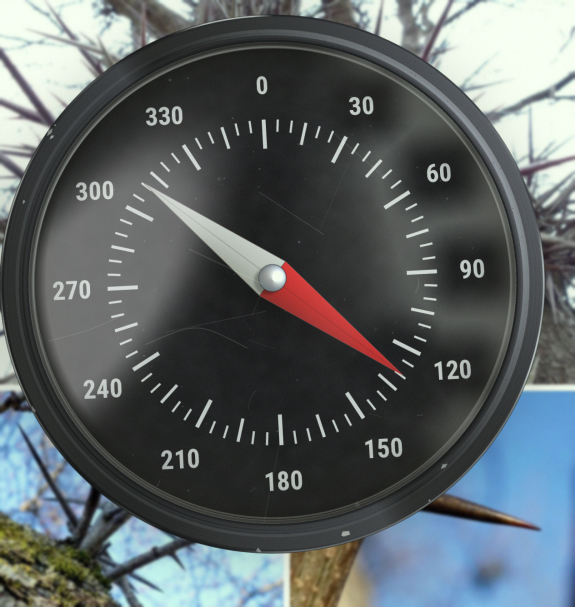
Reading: 130 °
